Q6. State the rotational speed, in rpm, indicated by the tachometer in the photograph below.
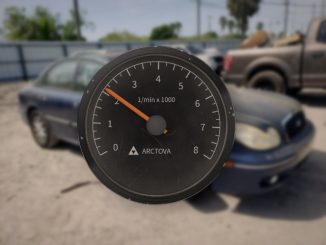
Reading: 2125 rpm
